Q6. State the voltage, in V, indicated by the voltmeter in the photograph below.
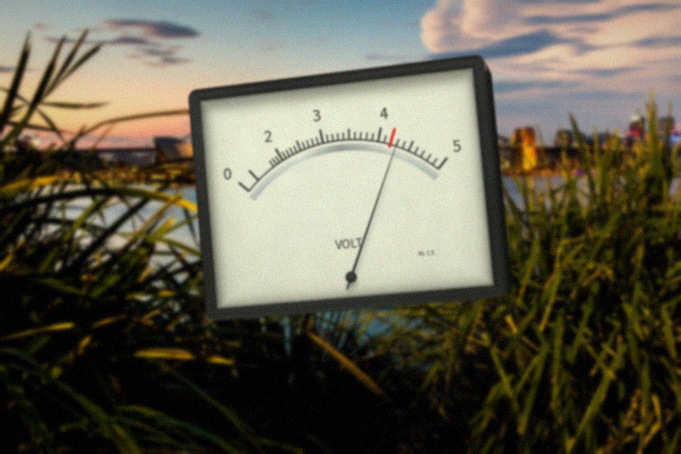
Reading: 4.3 V
